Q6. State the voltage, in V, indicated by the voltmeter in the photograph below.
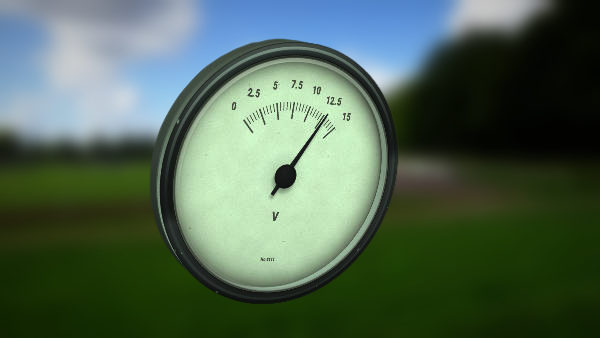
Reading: 12.5 V
